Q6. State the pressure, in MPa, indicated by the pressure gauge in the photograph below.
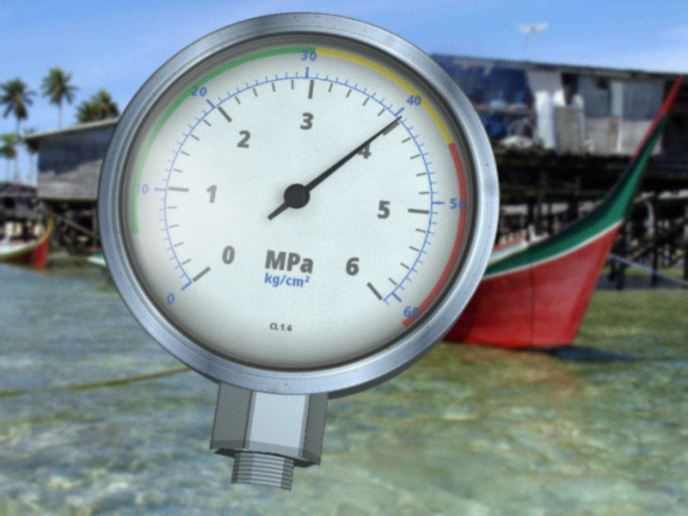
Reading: 4 MPa
